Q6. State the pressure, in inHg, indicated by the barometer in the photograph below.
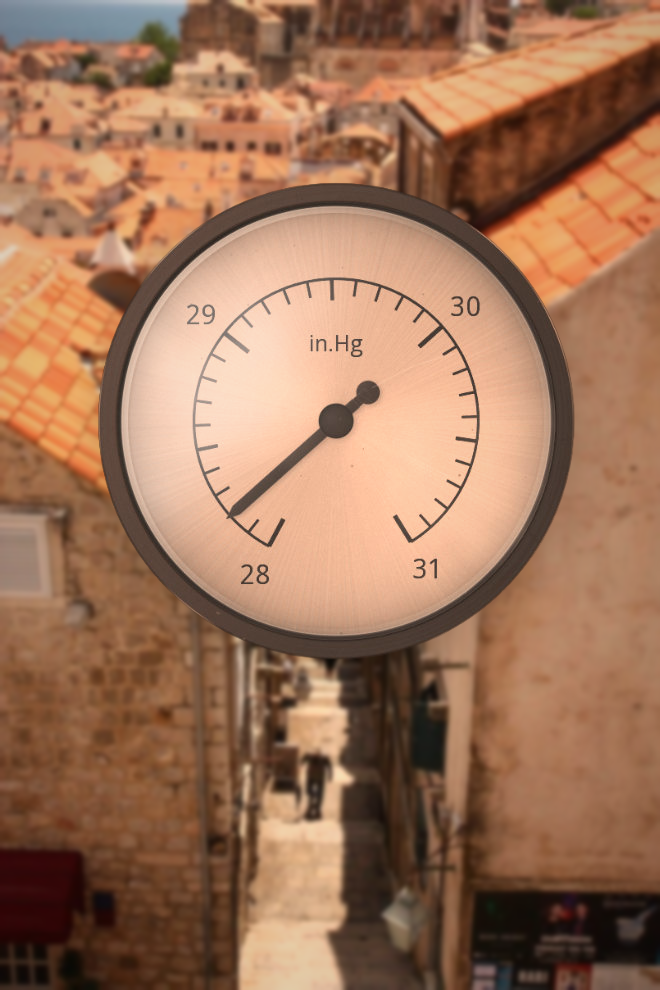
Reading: 28.2 inHg
